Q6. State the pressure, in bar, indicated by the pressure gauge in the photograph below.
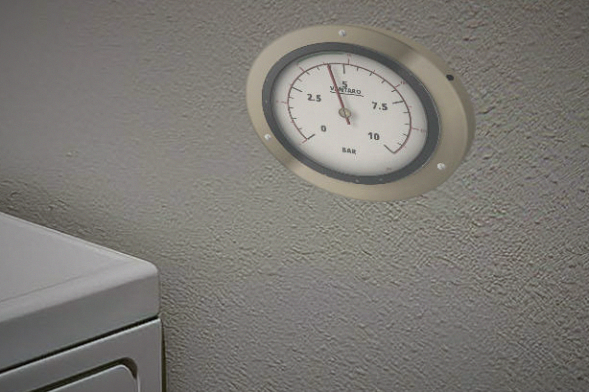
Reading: 4.5 bar
